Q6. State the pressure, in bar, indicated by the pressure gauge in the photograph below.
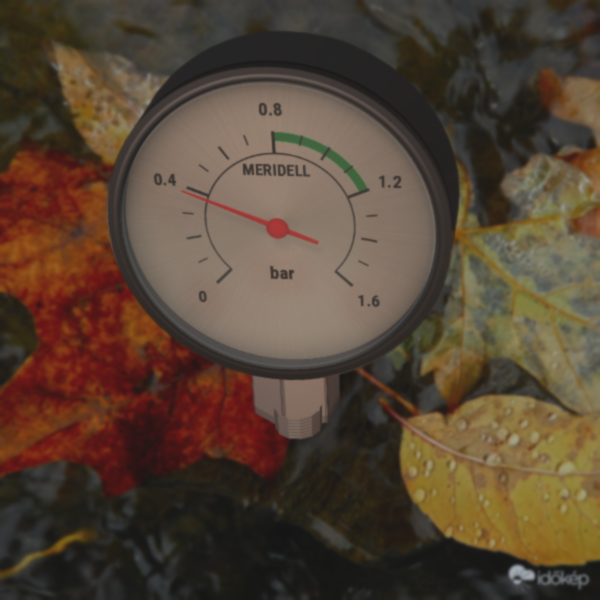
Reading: 0.4 bar
